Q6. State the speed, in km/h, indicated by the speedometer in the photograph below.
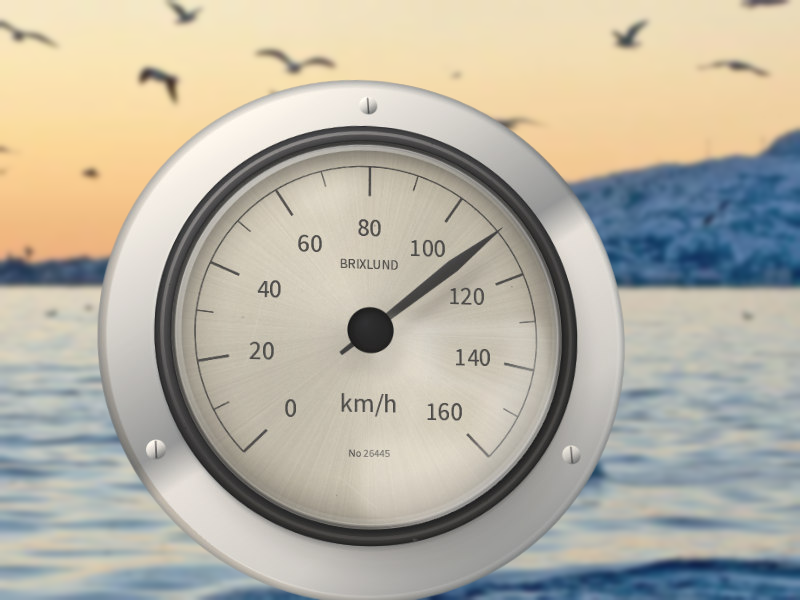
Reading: 110 km/h
